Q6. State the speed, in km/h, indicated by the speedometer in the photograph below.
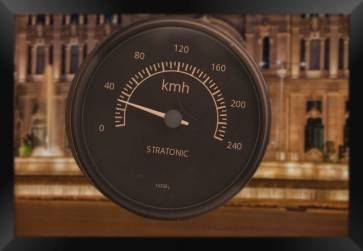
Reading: 30 km/h
